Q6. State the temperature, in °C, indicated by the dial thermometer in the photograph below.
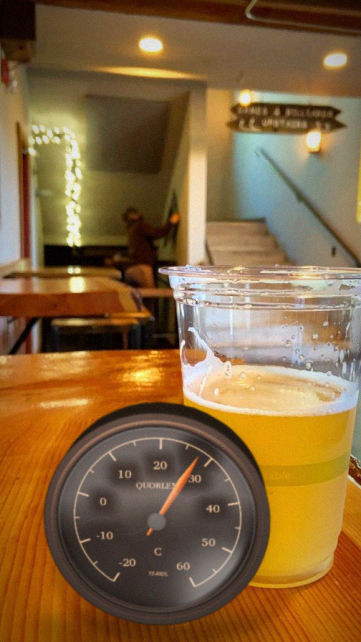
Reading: 27.5 °C
